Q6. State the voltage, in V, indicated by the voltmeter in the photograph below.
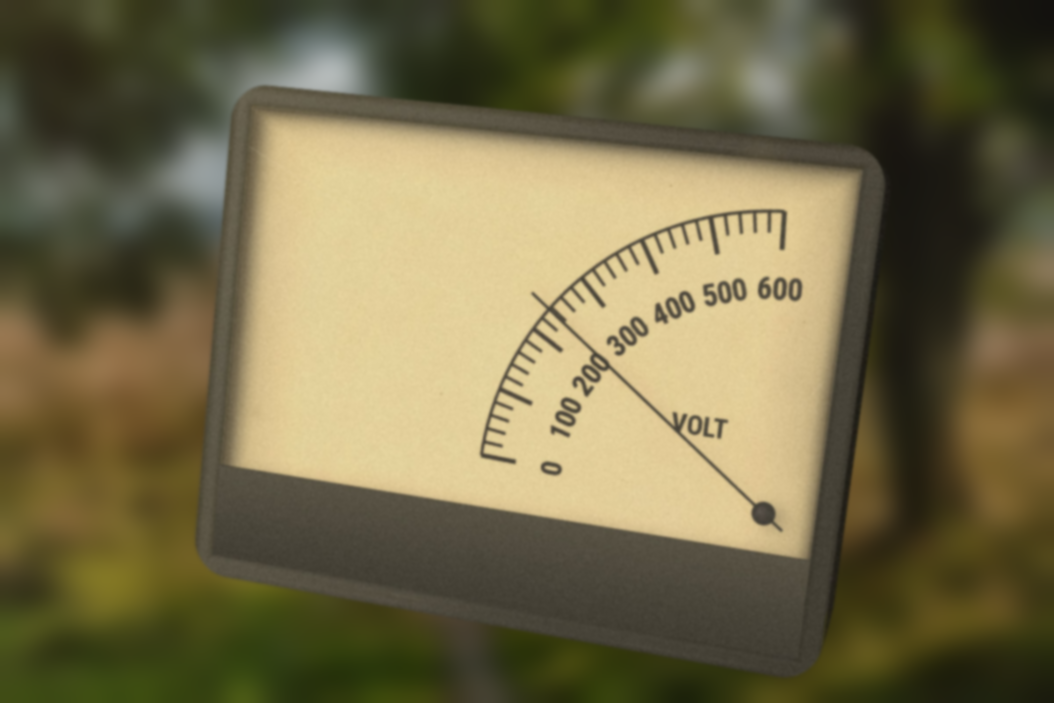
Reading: 240 V
